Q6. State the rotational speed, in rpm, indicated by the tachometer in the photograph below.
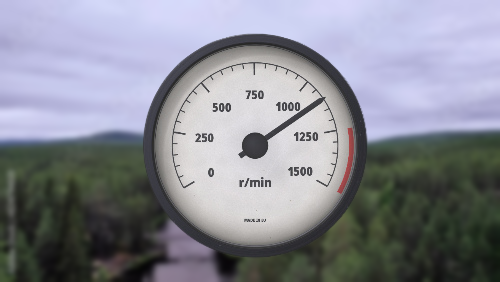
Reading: 1100 rpm
